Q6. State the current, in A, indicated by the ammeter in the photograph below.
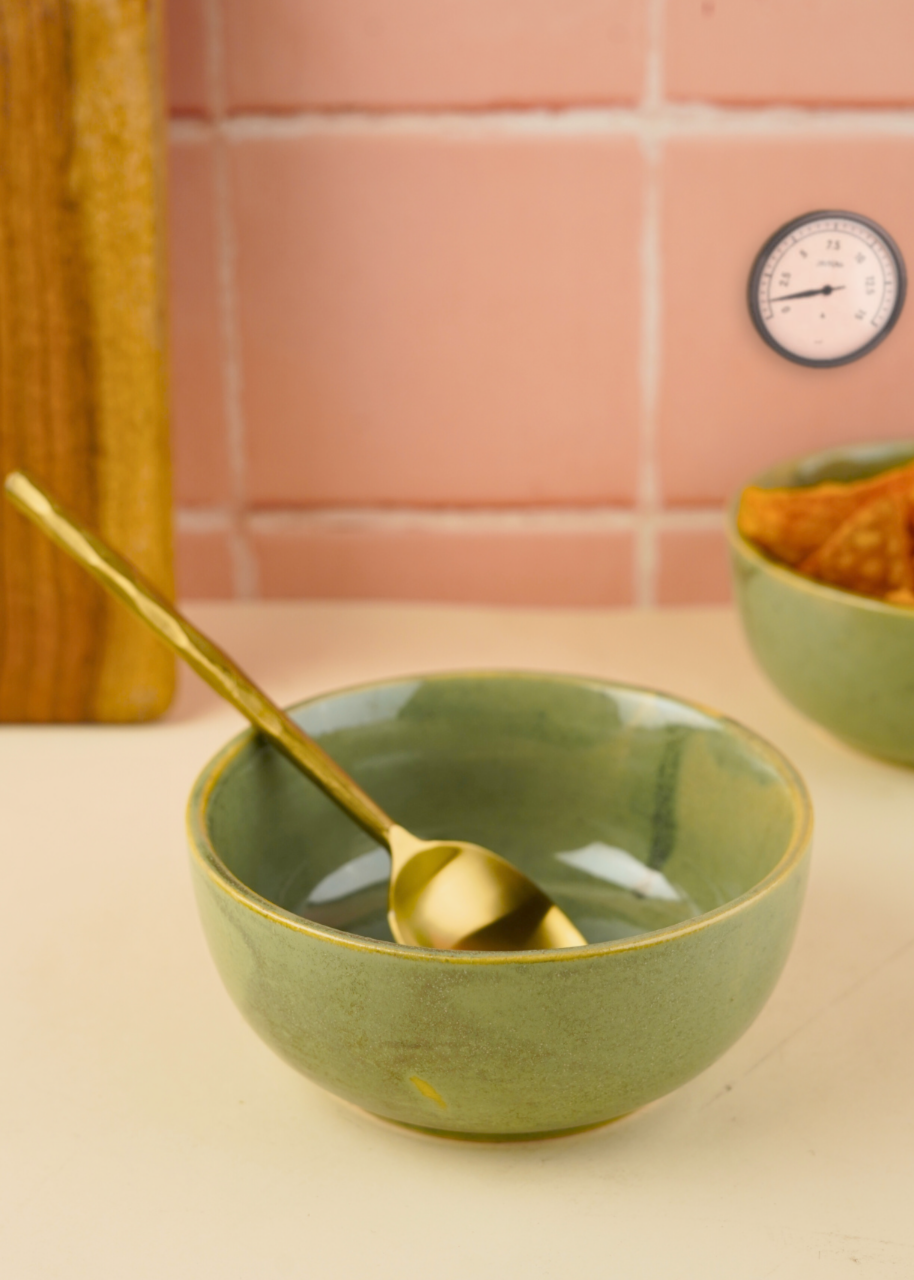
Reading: 1 A
